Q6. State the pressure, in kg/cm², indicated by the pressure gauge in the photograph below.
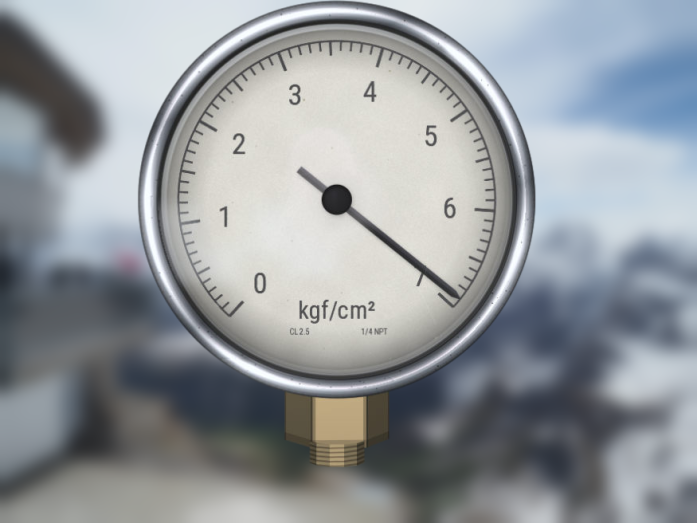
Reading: 6.9 kg/cm²
